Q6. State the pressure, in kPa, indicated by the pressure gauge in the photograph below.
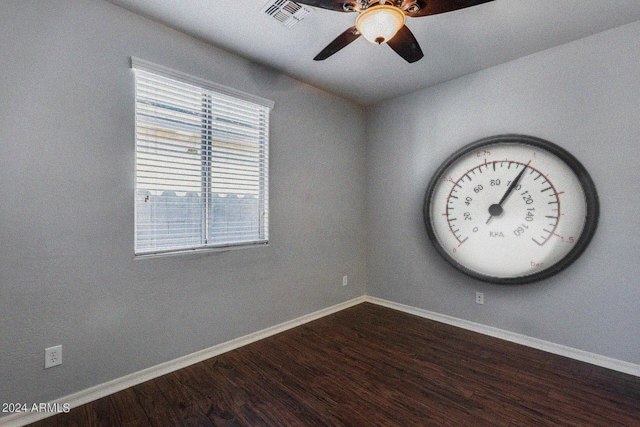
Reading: 100 kPa
